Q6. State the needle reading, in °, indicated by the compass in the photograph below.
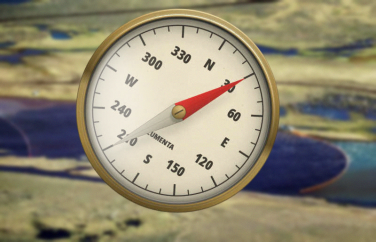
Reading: 30 °
